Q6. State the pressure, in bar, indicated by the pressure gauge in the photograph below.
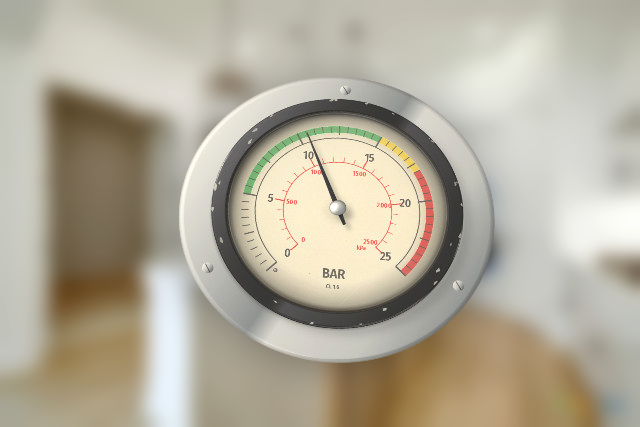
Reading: 10.5 bar
